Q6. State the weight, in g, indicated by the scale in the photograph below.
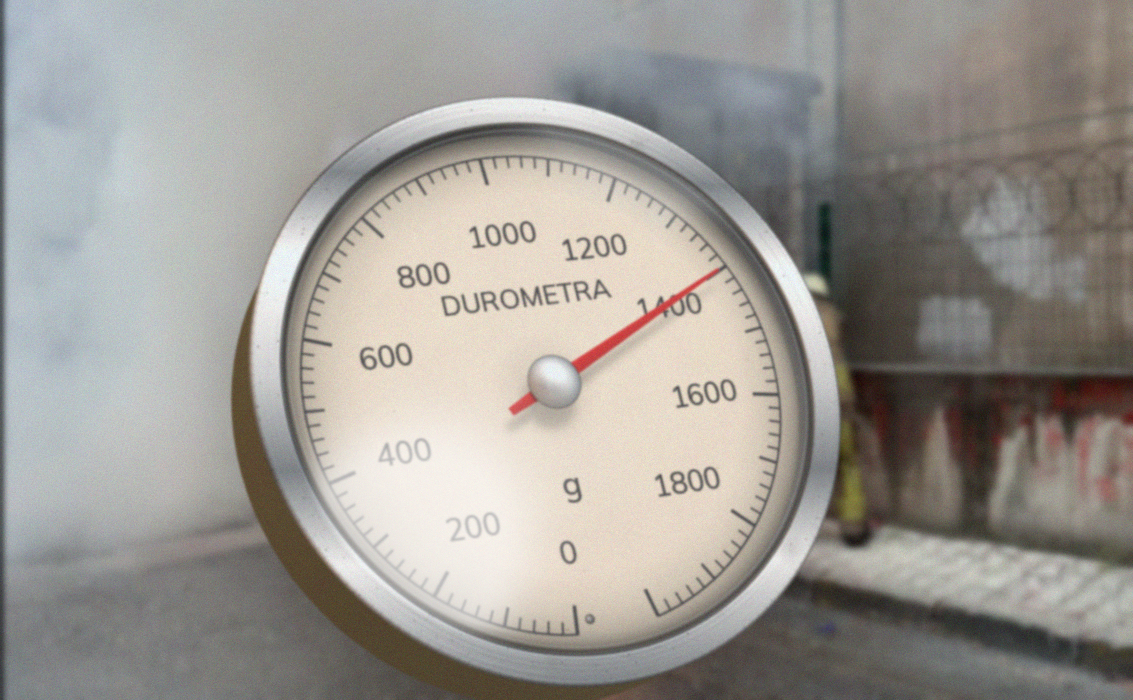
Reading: 1400 g
